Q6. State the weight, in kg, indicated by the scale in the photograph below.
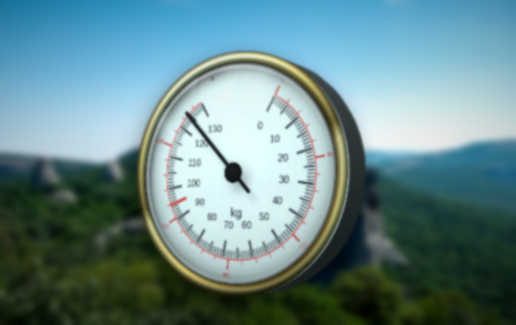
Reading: 125 kg
